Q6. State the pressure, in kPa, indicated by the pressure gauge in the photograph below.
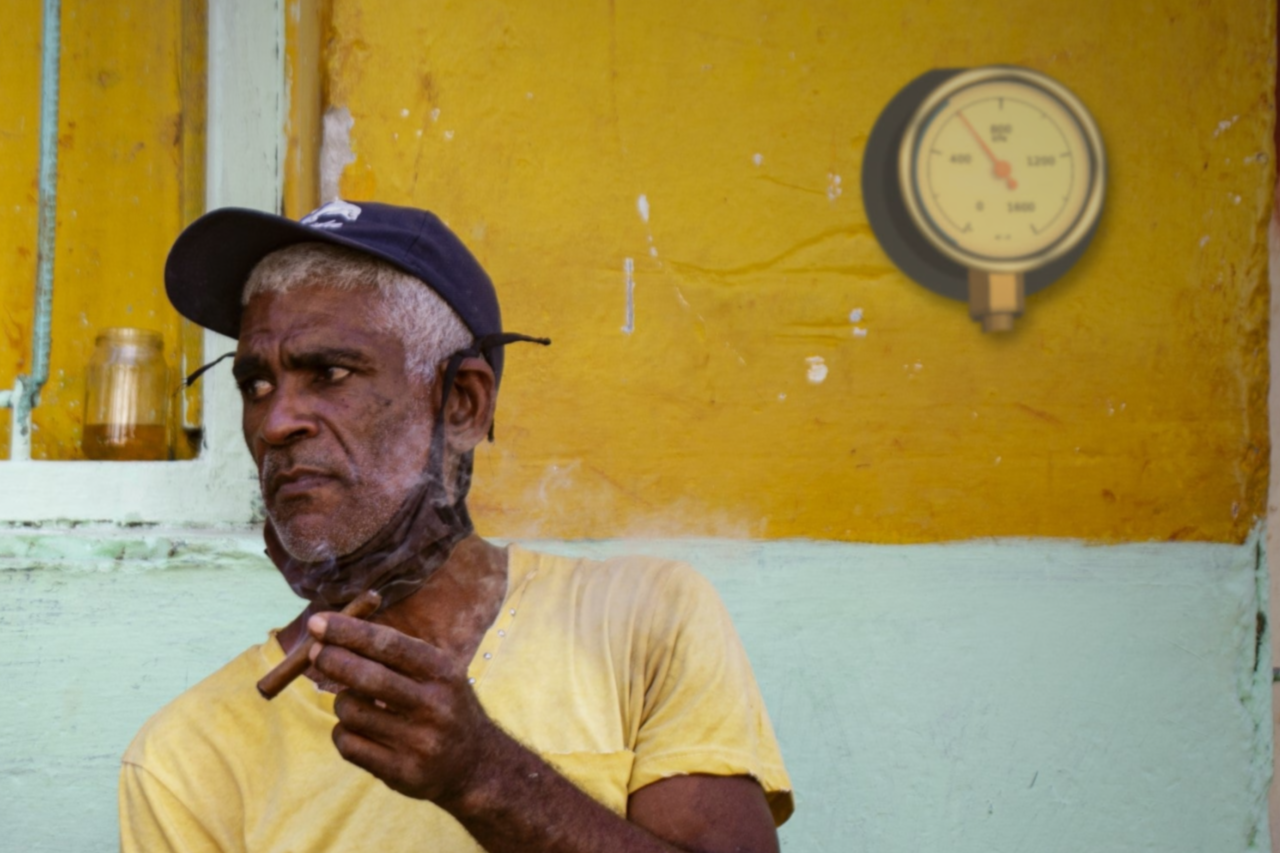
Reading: 600 kPa
